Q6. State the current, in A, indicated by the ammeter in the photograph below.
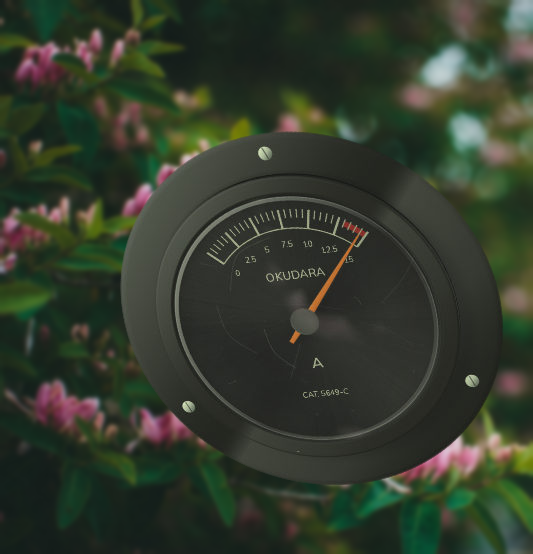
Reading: 14.5 A
